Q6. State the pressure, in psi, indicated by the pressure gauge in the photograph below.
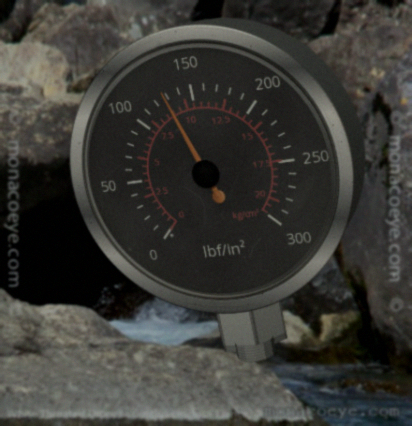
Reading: 130 psi
